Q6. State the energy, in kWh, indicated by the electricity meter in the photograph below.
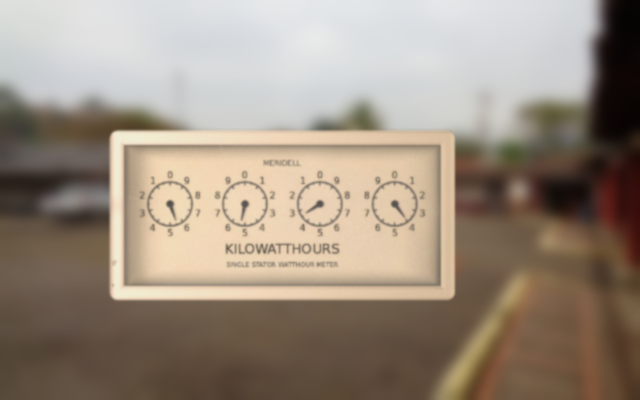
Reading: 5534 kWh
